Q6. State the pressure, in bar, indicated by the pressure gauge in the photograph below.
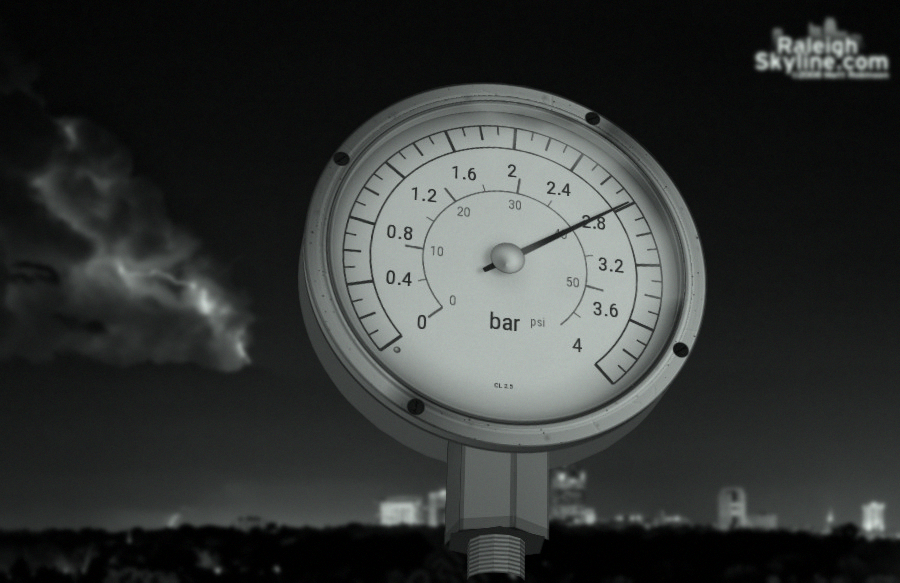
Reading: 2.8 bar
